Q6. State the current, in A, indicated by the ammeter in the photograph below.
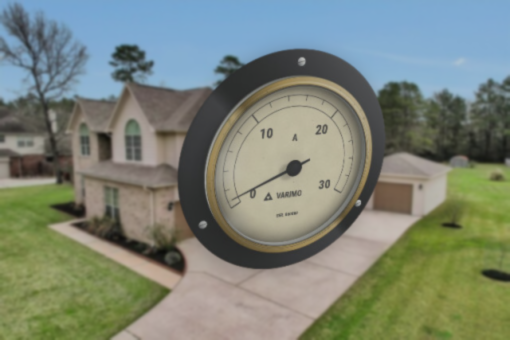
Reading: 1 A
